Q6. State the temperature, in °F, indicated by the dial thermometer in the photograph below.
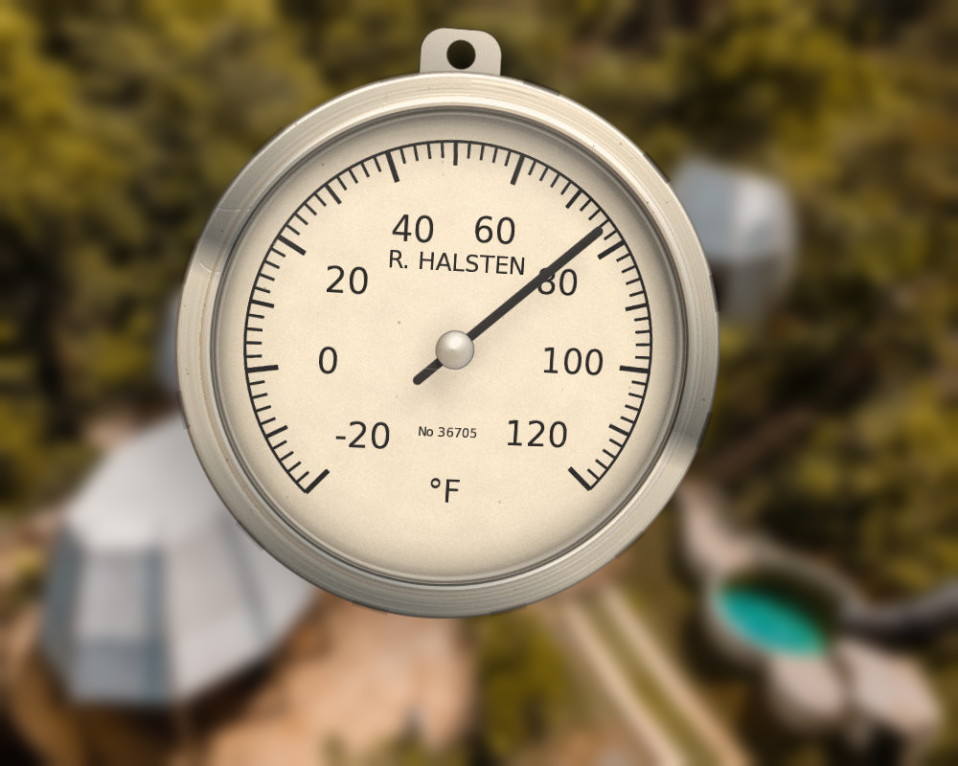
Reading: 76 °F
